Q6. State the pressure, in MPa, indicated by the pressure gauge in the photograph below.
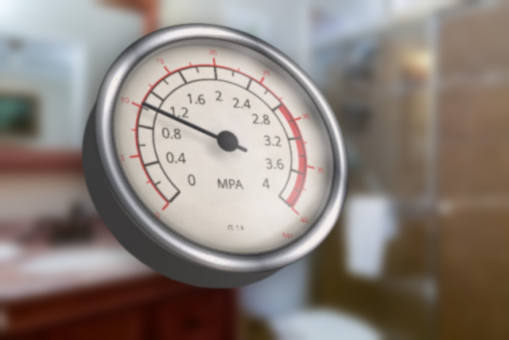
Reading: 1 MPa
